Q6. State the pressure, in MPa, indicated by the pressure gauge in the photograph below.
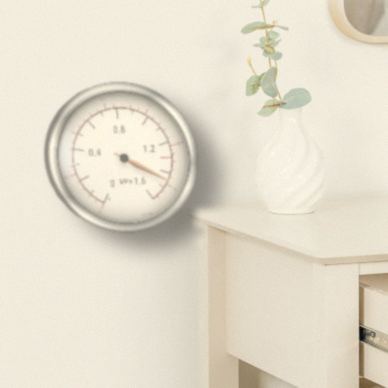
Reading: 1.45 MPa
